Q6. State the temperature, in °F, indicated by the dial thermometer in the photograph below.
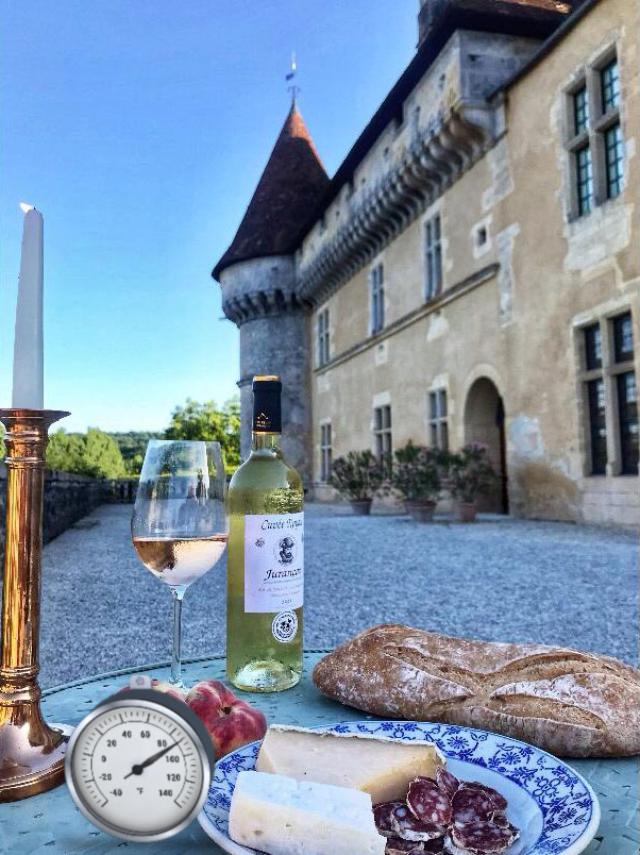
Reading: 88 °F
